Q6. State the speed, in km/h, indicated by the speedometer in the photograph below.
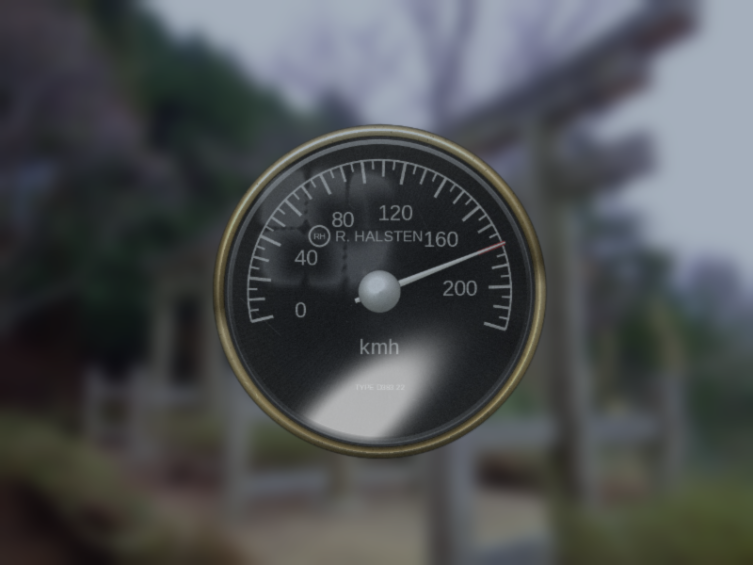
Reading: 180 km/h
